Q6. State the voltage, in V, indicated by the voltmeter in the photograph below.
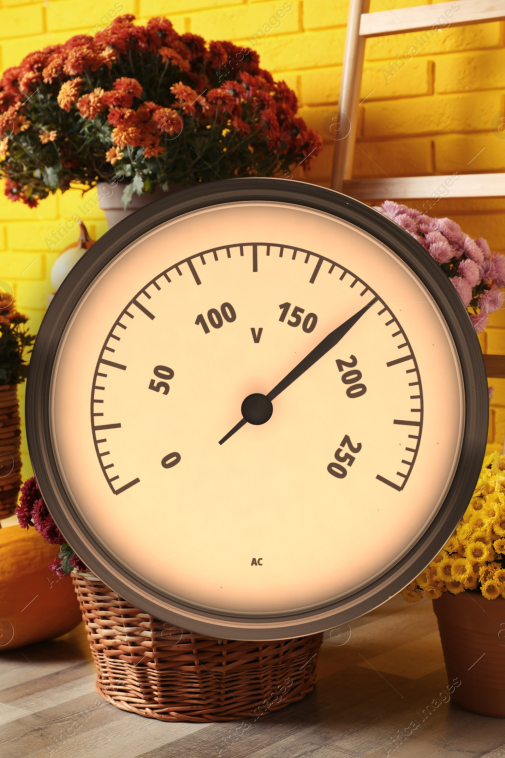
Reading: 175 V
